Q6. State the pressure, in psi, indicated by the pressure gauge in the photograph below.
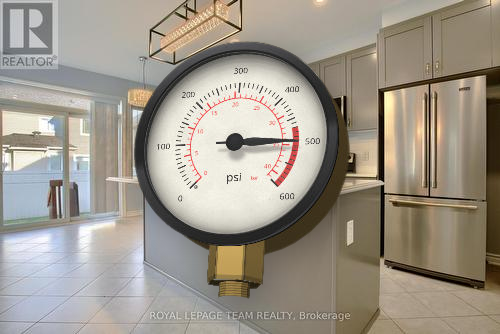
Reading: 500 psi
